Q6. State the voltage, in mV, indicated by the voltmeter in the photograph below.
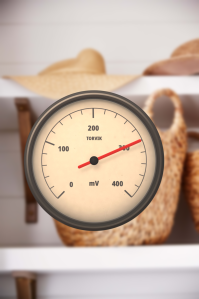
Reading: 300 mV
